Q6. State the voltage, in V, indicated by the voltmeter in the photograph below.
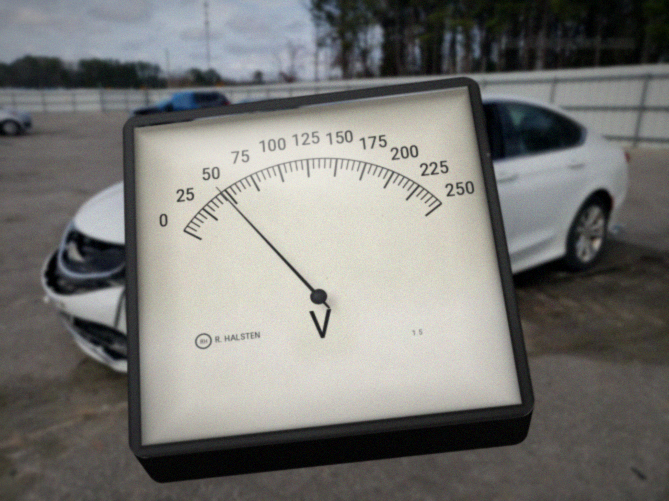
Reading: 45 V
